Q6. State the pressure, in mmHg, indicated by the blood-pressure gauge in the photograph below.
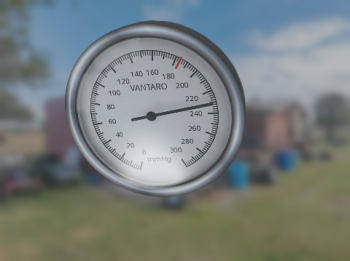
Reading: 230 mmHg
